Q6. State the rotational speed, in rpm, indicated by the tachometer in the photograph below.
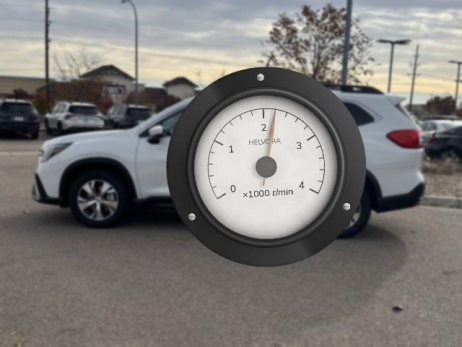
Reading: 2200 rpm
